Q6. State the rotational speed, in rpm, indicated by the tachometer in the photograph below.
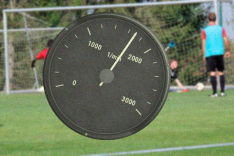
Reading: 1700 rpm
